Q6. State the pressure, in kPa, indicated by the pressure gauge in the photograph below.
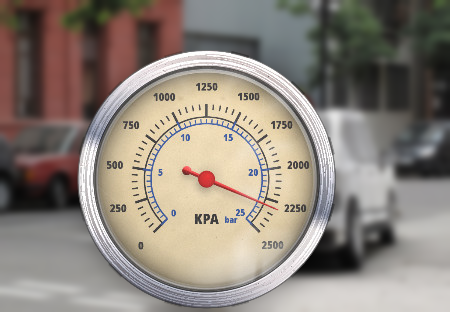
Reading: 2300 kPa
